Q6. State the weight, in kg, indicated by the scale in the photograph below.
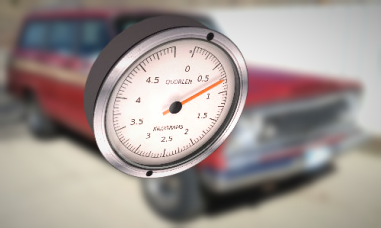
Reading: 0.75 kg
